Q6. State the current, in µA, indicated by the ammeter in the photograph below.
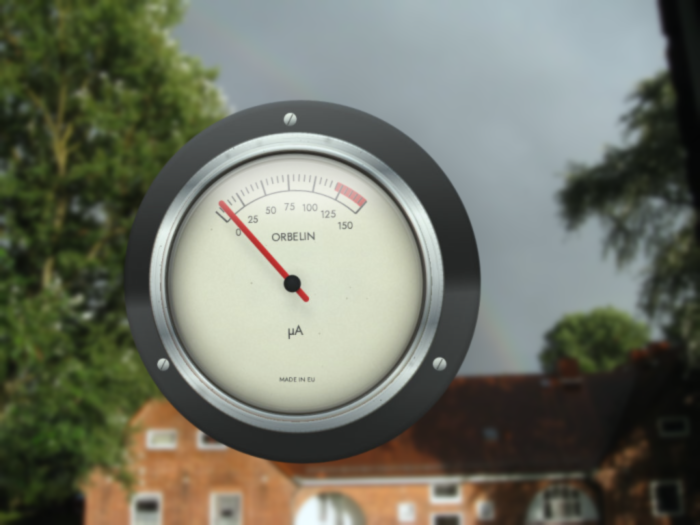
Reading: 10 µA
